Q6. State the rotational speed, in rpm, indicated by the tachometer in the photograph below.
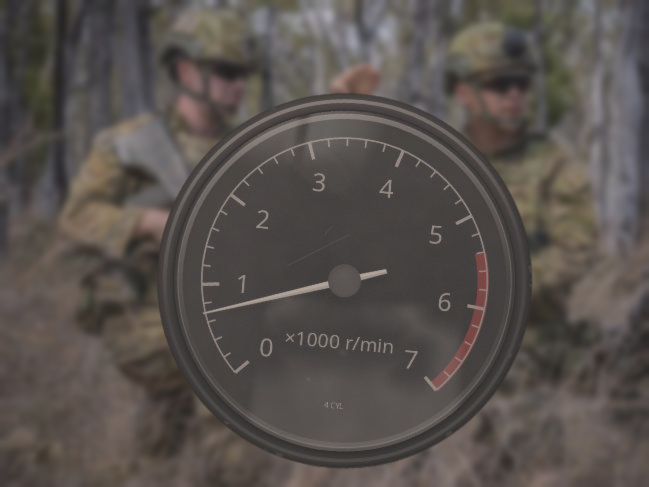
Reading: 700 rpm
